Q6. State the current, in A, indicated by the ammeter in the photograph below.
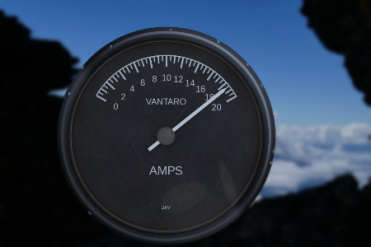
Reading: 18.5 A
